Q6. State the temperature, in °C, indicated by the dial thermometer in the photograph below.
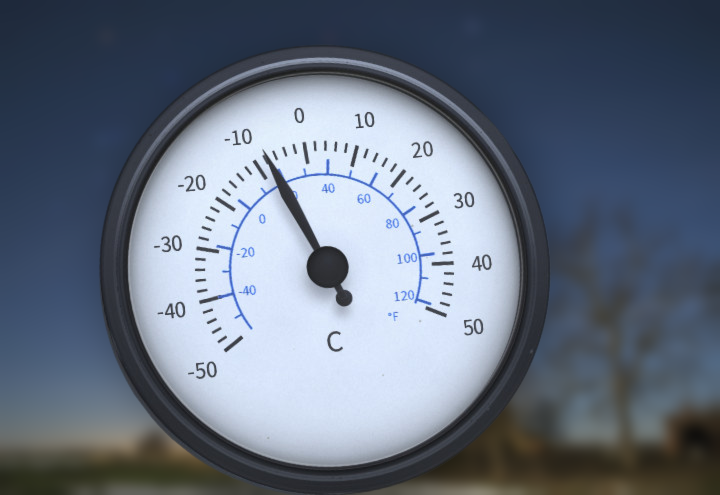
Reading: -8 °C
